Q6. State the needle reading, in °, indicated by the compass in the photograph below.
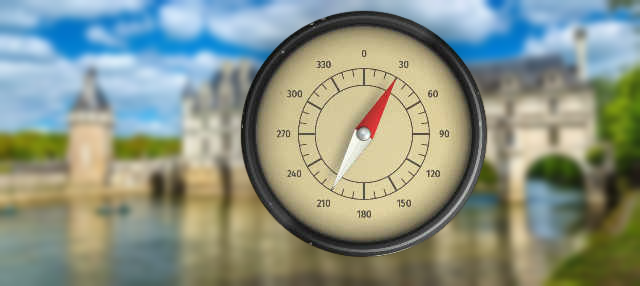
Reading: 30 °
